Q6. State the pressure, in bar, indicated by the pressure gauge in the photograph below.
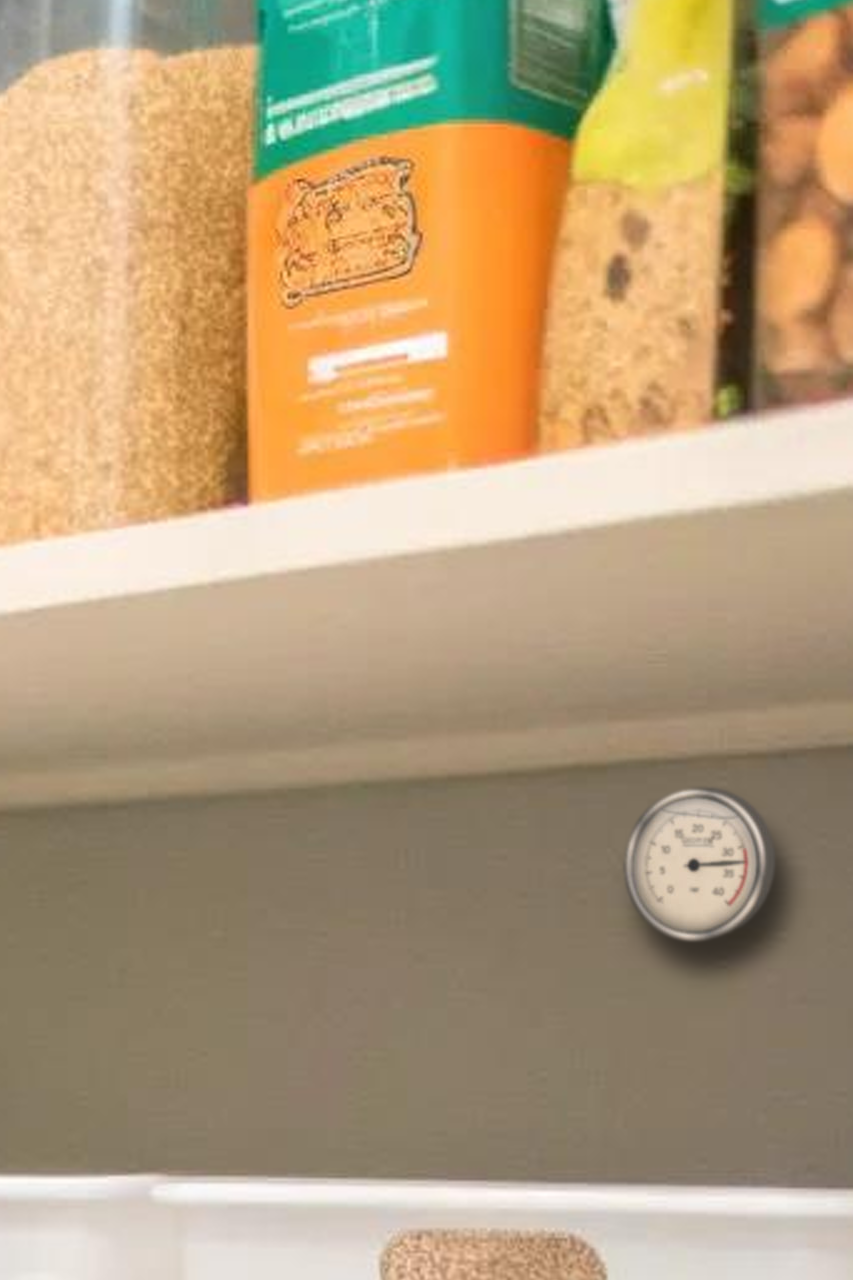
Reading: 32.5 bar
